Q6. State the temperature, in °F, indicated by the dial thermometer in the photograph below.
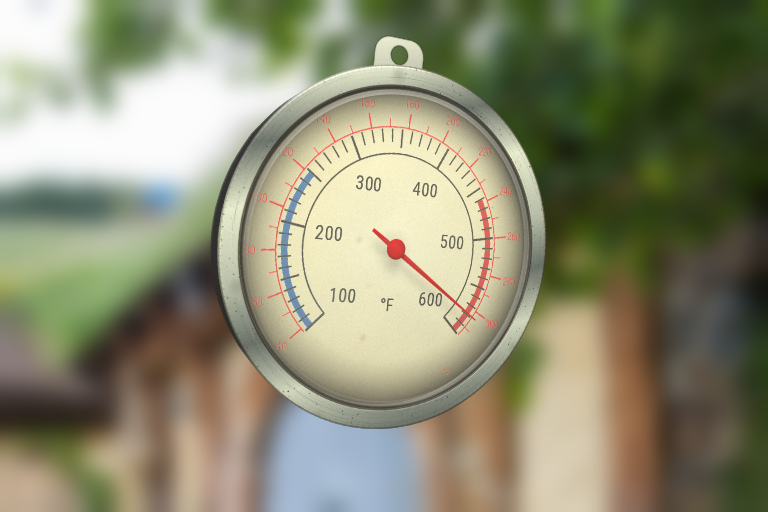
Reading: 580 °F
